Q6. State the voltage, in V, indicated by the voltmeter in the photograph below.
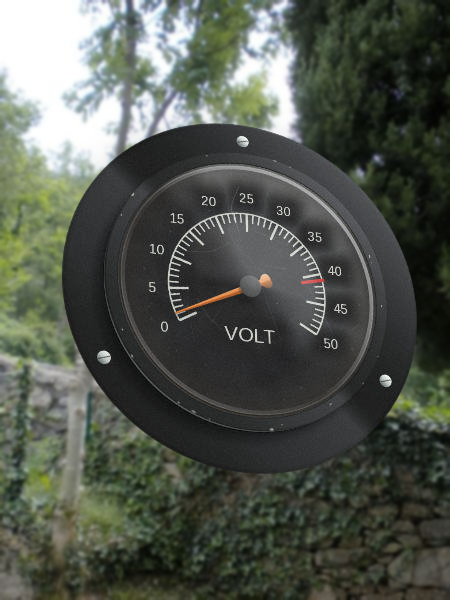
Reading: 1 V
